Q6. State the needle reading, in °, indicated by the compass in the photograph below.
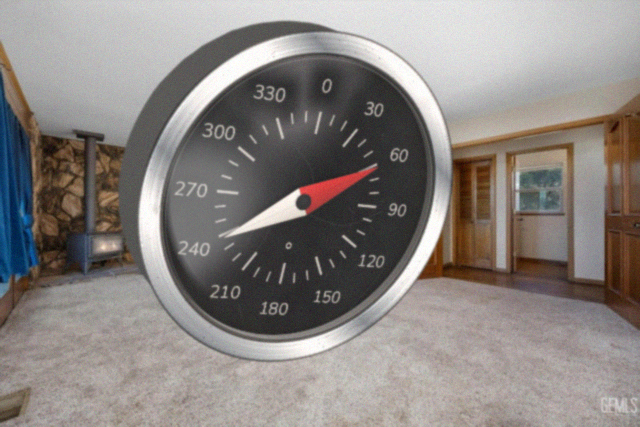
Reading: 60 °
